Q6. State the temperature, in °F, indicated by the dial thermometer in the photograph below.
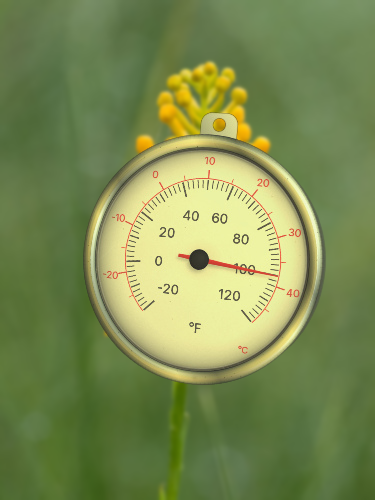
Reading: 100 °F
